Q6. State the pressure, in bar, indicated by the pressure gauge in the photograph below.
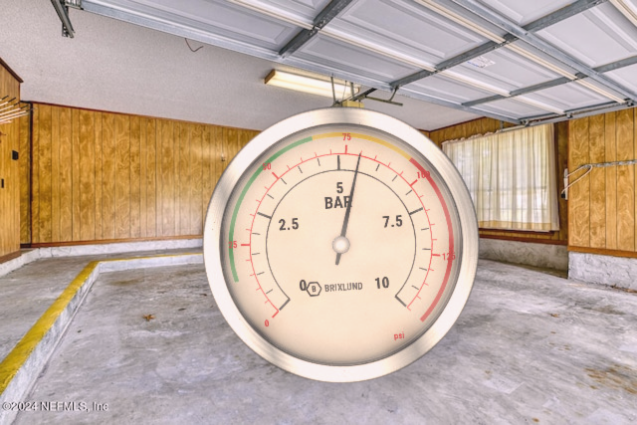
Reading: 5.5 bar
